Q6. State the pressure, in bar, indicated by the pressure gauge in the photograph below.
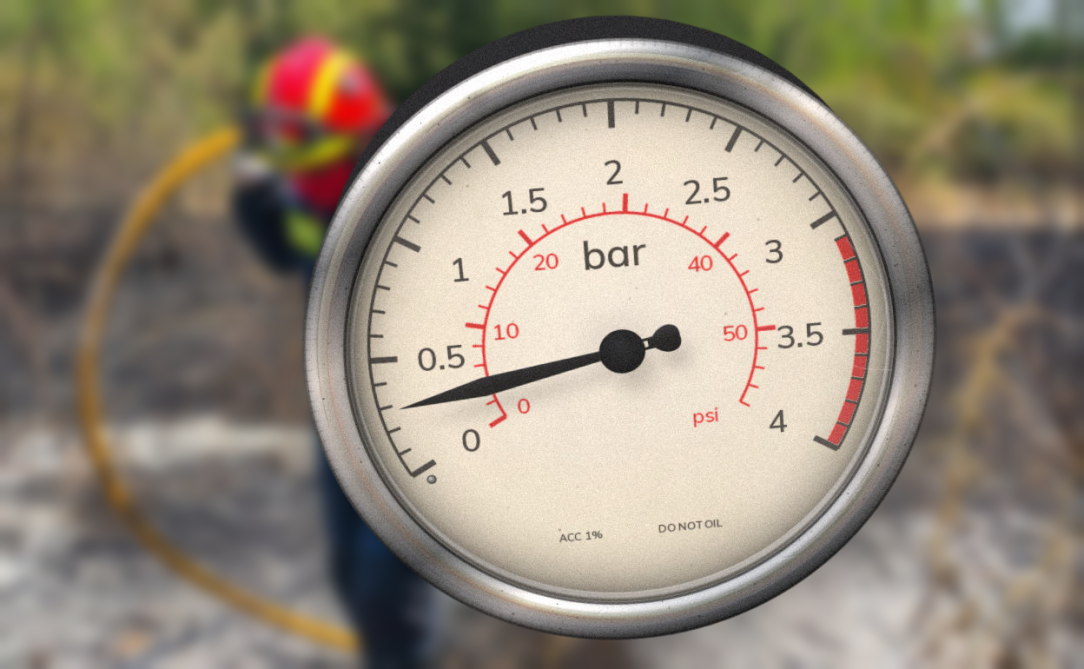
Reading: 0.3 bar
